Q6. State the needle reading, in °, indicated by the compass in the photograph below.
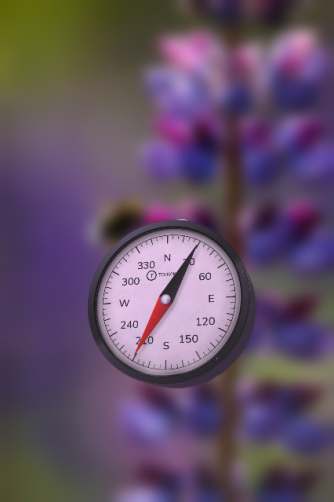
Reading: 210 °
